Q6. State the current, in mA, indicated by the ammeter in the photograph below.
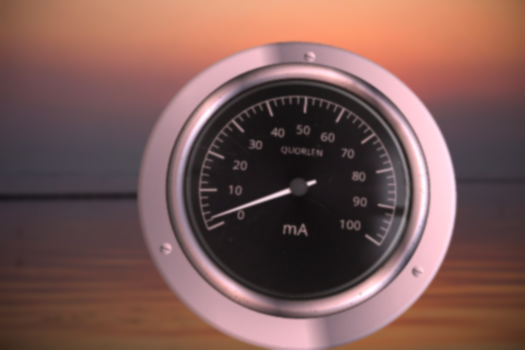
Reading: 2 mA
